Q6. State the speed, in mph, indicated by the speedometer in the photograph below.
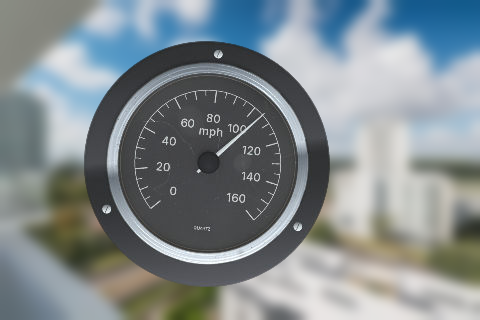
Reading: 105 mph
